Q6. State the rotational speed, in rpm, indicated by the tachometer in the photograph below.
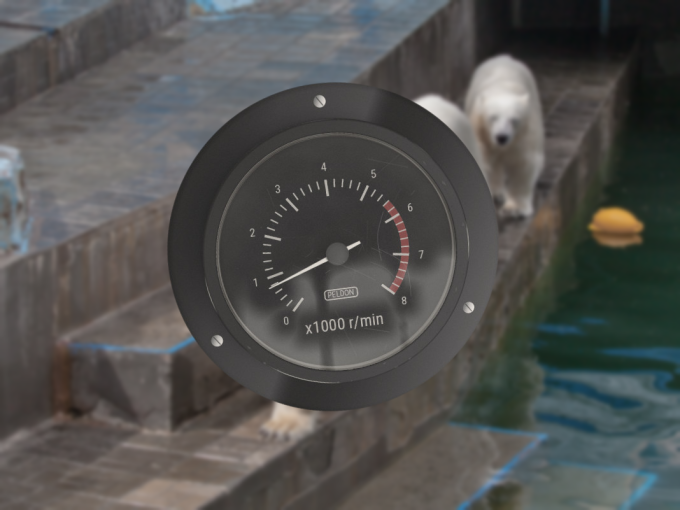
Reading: 800 rpm
